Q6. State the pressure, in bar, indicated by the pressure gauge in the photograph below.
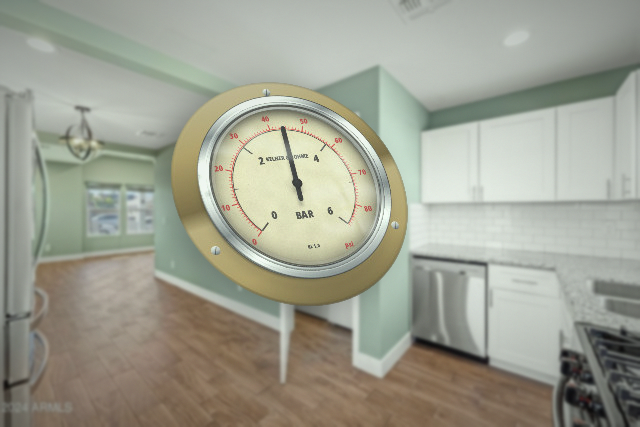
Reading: 3 bar
